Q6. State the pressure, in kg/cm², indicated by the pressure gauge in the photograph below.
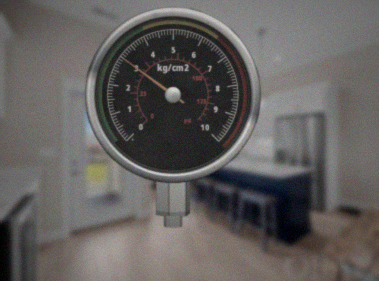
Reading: 3 kg/cm²
